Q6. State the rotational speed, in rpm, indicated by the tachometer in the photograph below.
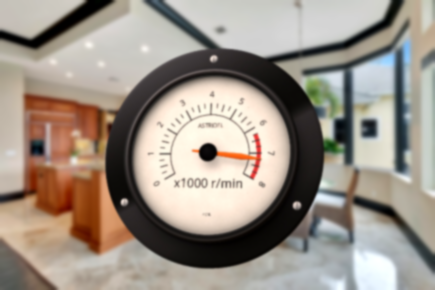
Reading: 7250 rpm
